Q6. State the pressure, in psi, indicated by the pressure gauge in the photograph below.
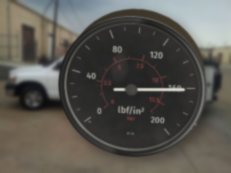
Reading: 160 psi
